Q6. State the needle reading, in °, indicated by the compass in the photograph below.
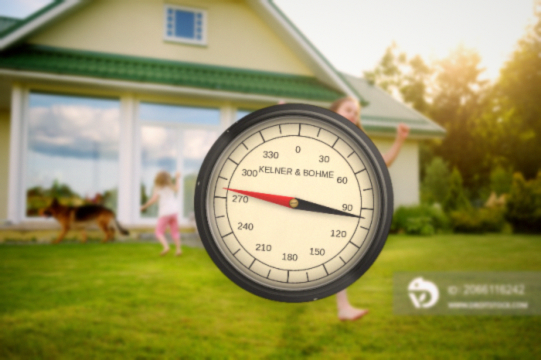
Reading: 277.5 °
